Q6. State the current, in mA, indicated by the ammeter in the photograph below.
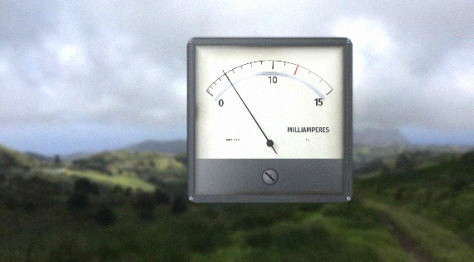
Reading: 5 mA
